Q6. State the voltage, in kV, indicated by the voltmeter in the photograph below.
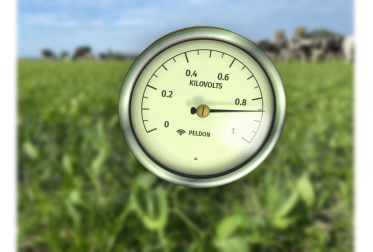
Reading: 0.85 kV
